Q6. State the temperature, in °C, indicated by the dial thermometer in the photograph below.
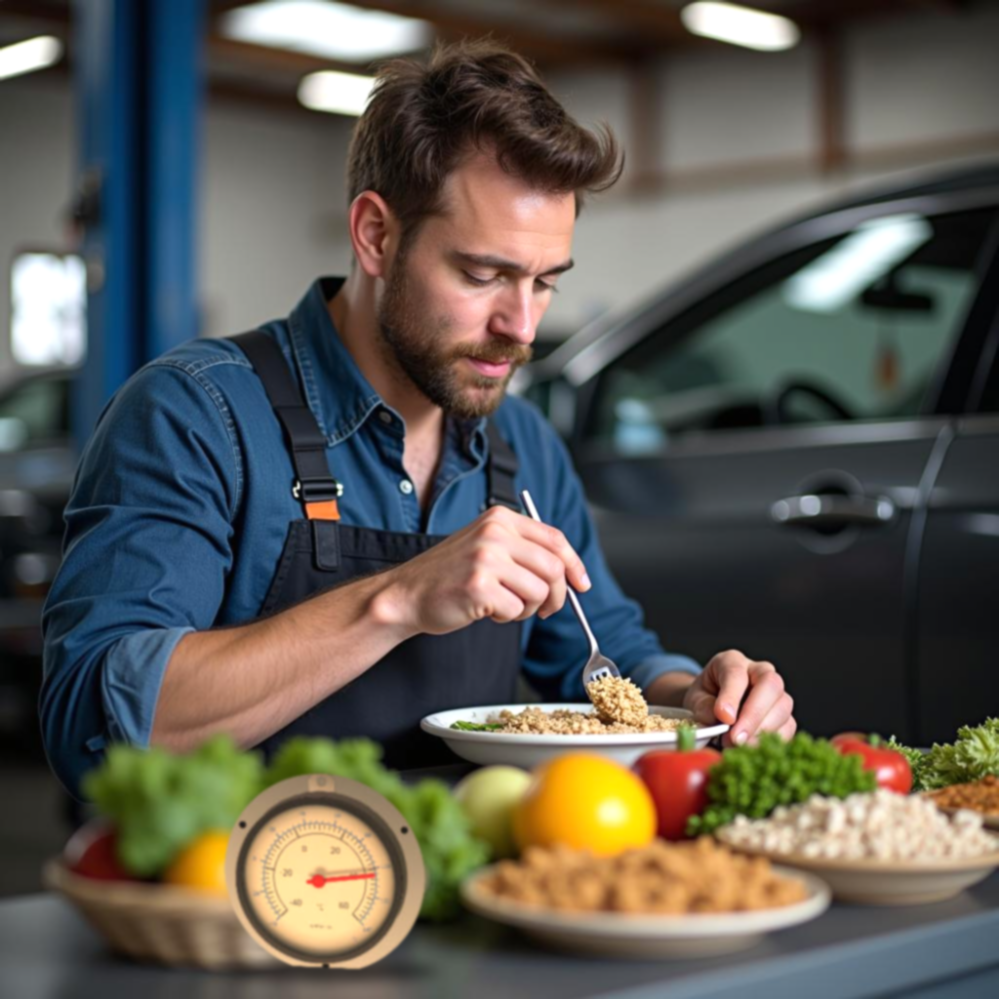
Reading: 40 °C
